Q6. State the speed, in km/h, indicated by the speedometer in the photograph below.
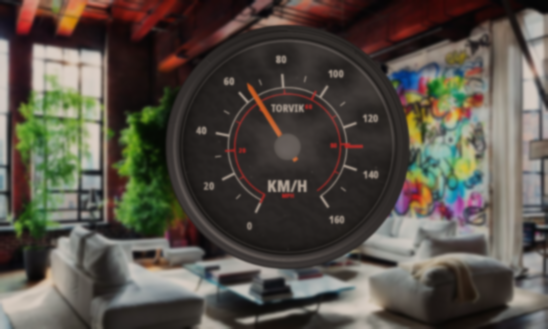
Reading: 65 km/h
